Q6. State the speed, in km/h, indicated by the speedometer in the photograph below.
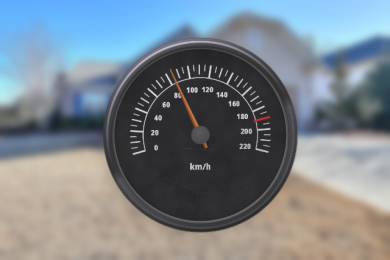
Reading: 85 km/h
